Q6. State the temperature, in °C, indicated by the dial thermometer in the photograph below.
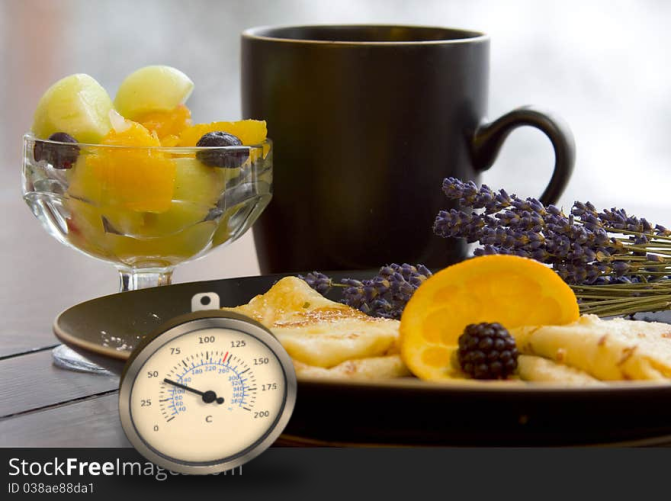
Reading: 50 °C
